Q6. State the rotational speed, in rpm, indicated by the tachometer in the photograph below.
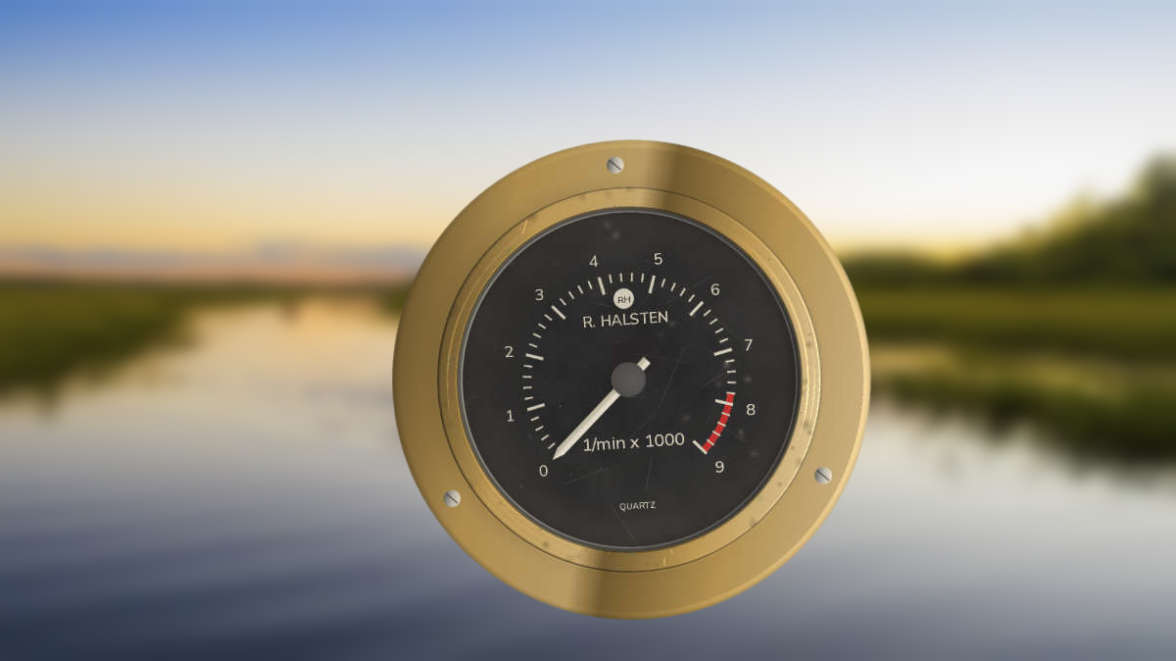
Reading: 0 rpm
